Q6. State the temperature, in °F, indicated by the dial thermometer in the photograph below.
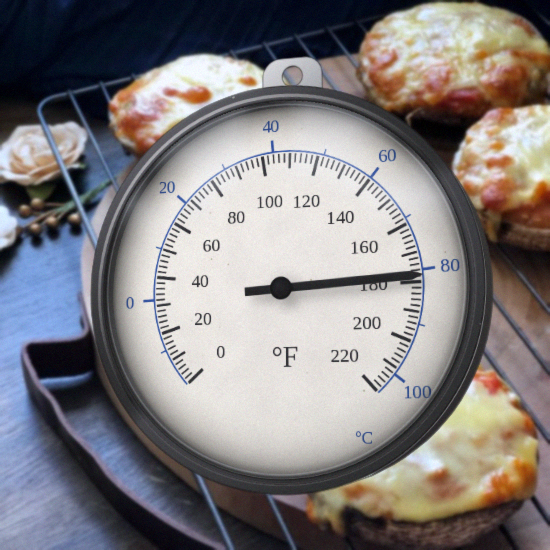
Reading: 178 °F
